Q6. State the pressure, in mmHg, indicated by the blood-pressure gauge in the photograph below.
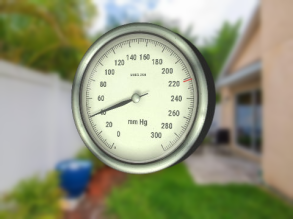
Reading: 40 mmHg
